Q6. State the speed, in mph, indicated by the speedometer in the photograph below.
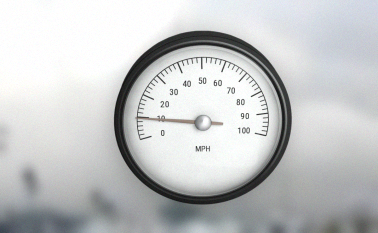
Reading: 10 mph
